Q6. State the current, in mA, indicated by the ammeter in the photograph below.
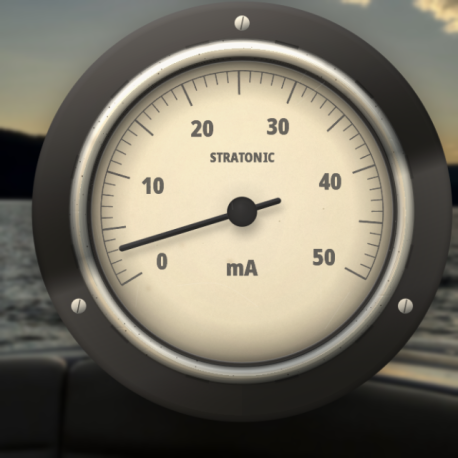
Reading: 3 mA
